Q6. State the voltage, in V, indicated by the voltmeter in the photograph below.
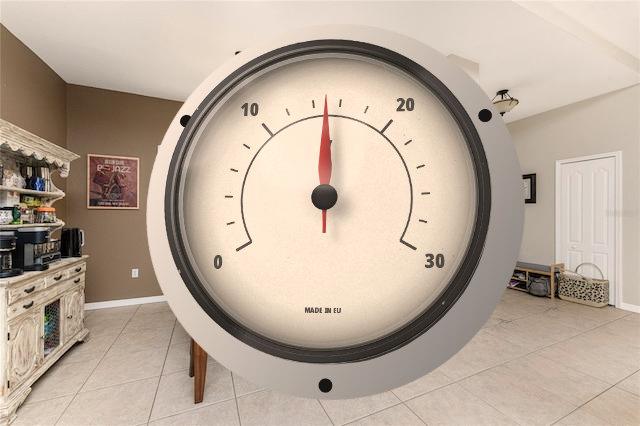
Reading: 15 V
